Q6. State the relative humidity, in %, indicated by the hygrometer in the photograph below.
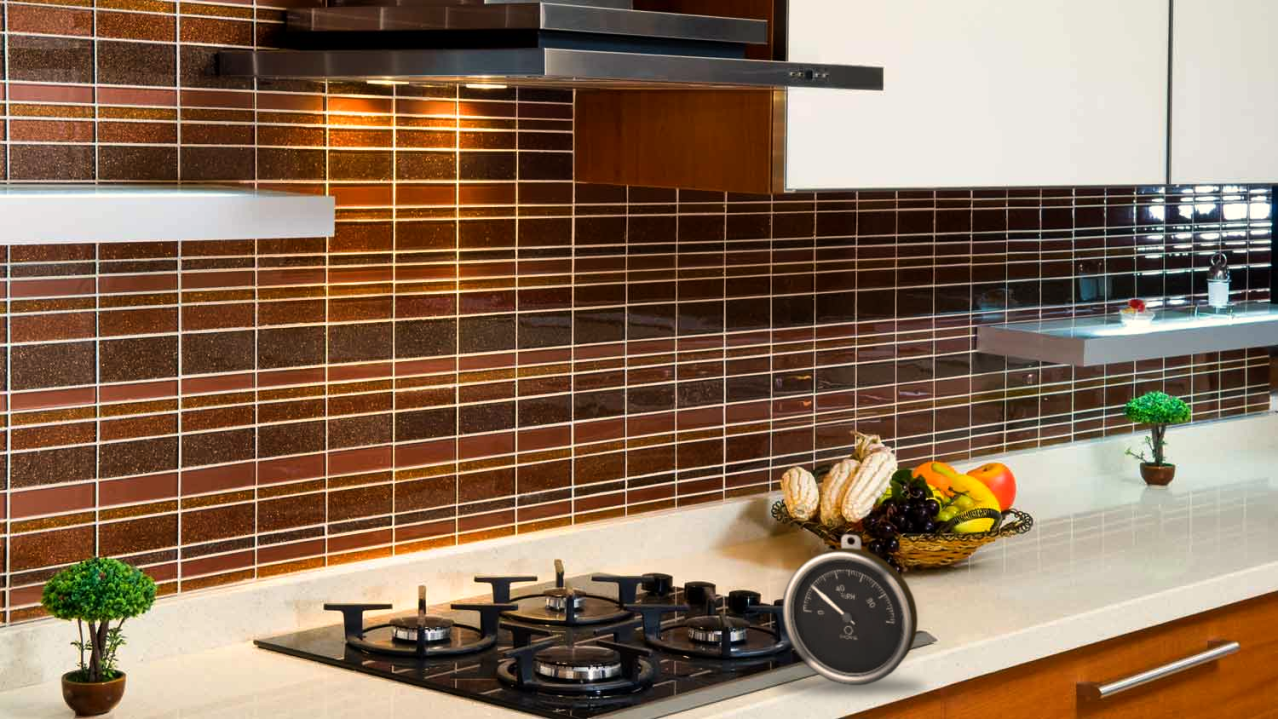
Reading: 20 %
